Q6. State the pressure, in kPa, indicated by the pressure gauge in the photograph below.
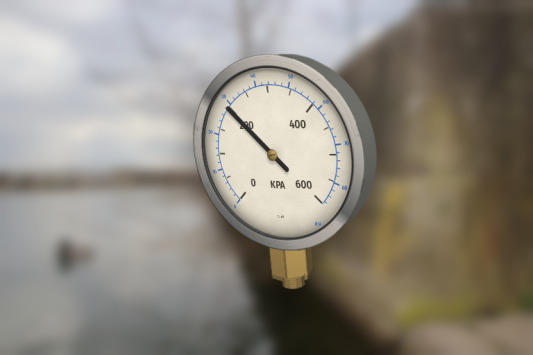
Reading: 200 kPa
